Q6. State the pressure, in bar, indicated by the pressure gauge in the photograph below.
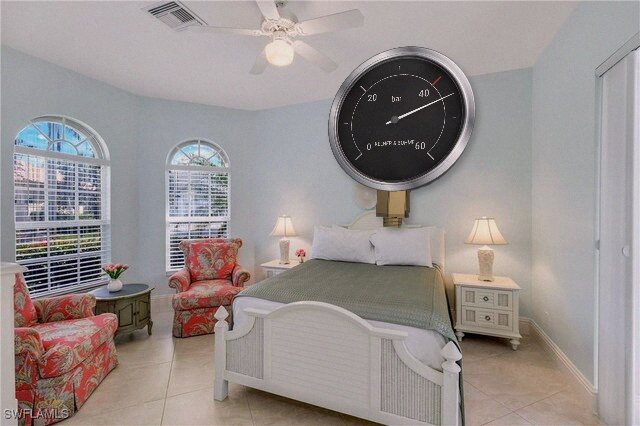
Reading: 45 bar
